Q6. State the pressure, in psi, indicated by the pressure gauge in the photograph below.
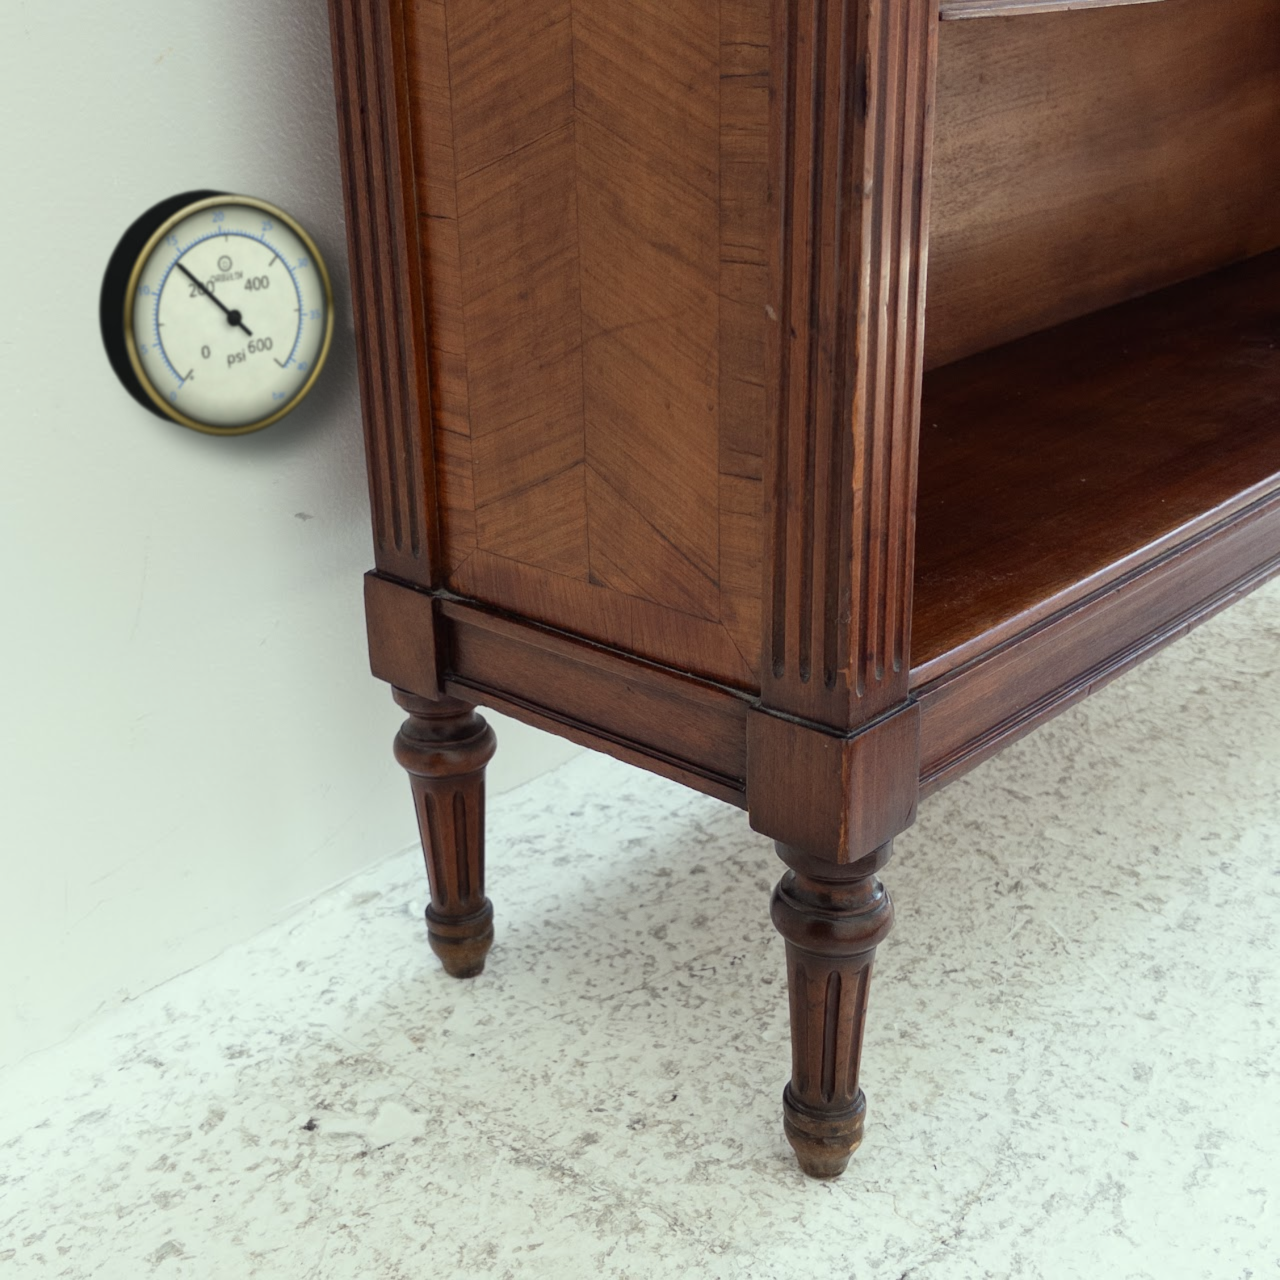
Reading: 200 psi
